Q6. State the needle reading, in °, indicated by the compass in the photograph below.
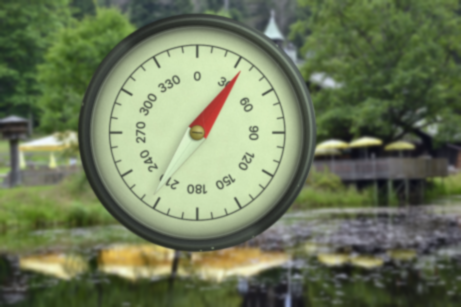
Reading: 35 °
